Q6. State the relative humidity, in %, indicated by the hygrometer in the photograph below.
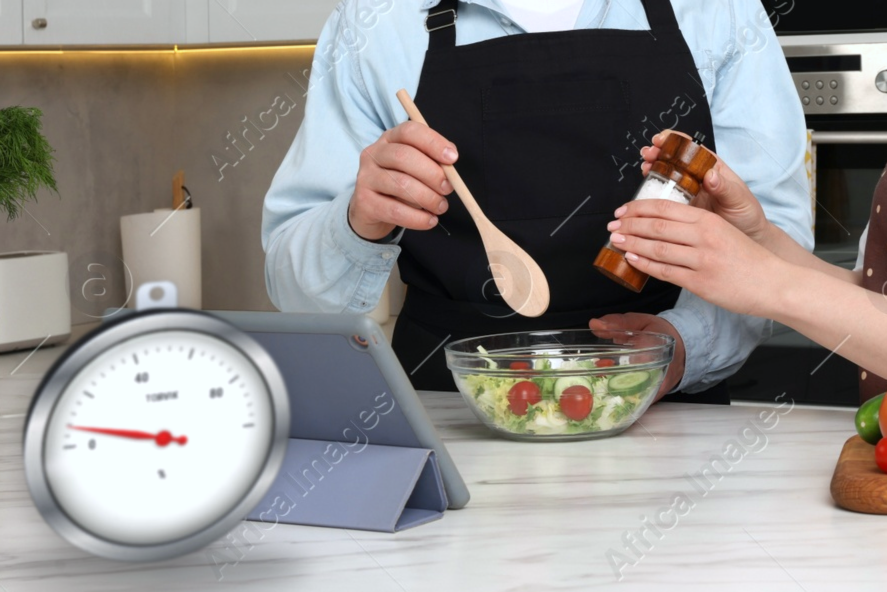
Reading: 8 %
